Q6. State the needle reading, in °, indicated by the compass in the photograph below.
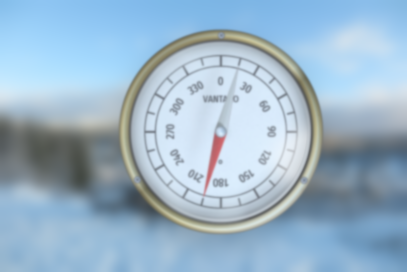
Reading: 195 °
